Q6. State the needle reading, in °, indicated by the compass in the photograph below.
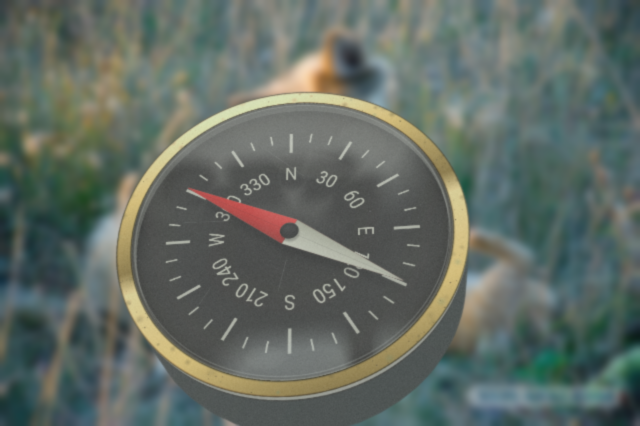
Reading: 300 °
